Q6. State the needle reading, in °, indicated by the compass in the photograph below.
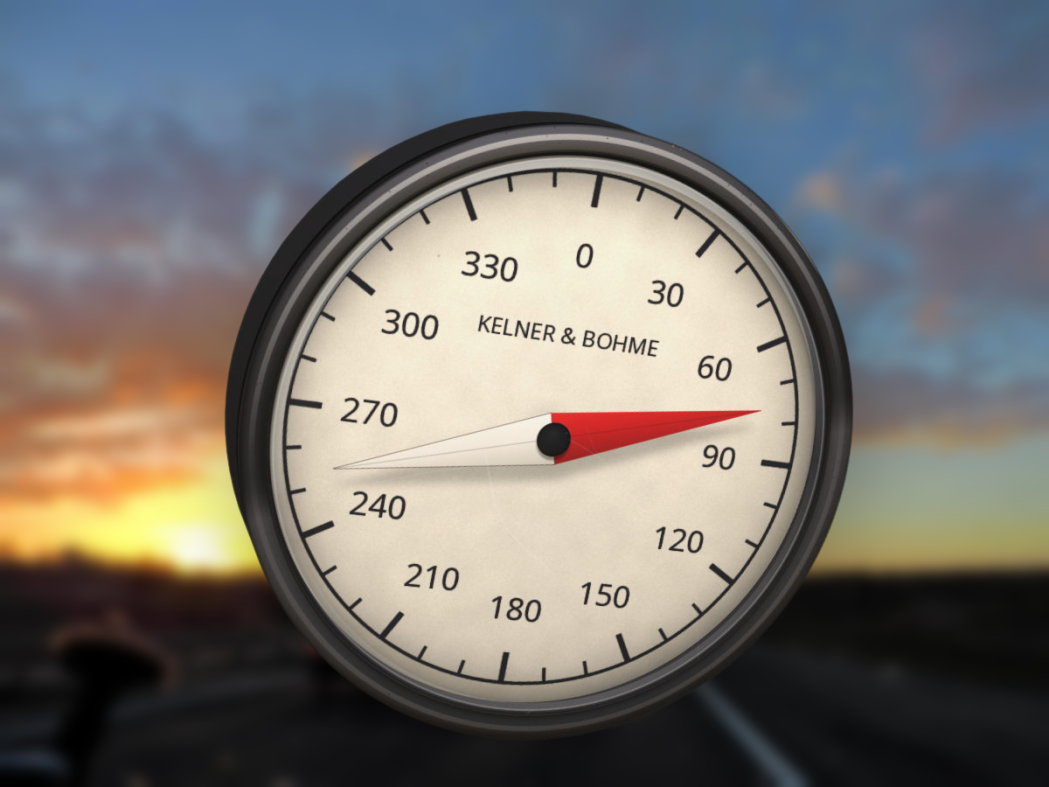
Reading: 75 °
